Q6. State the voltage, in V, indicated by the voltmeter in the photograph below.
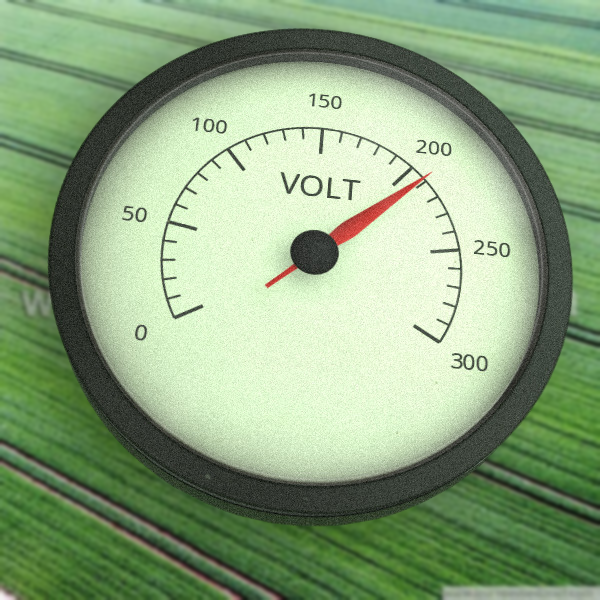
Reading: 210 V
